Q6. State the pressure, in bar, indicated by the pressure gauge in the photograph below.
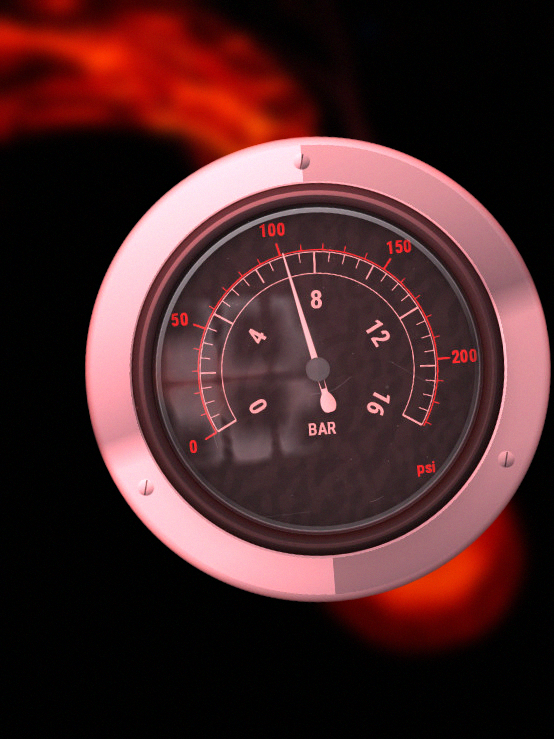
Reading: 7 bar
